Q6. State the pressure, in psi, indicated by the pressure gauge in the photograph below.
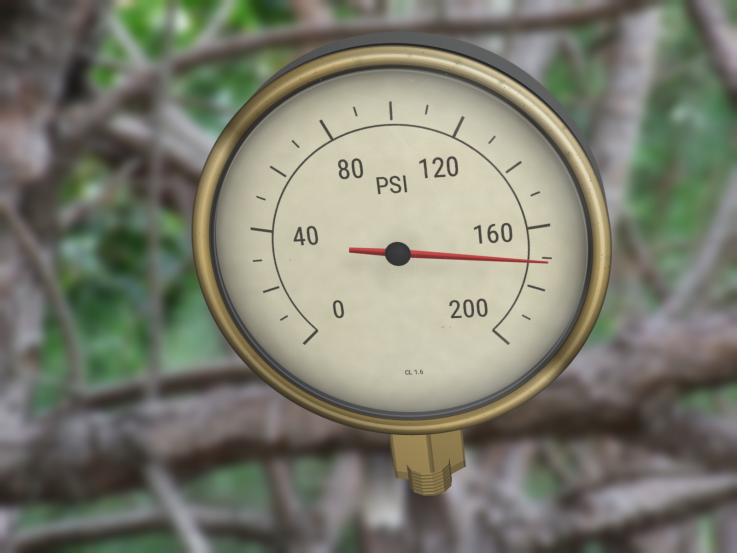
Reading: 170 psi
